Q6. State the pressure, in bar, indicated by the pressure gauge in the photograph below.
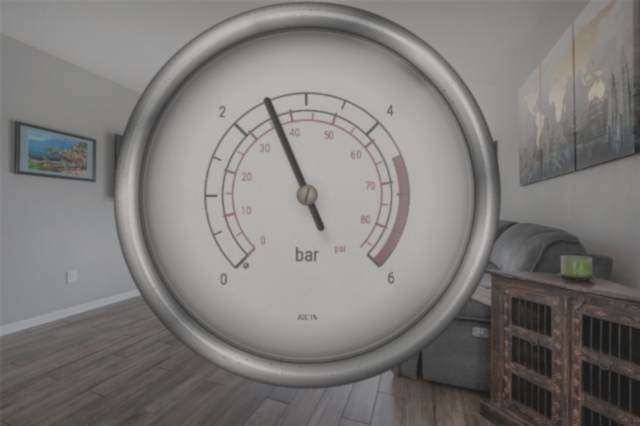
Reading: 2.5 bar
